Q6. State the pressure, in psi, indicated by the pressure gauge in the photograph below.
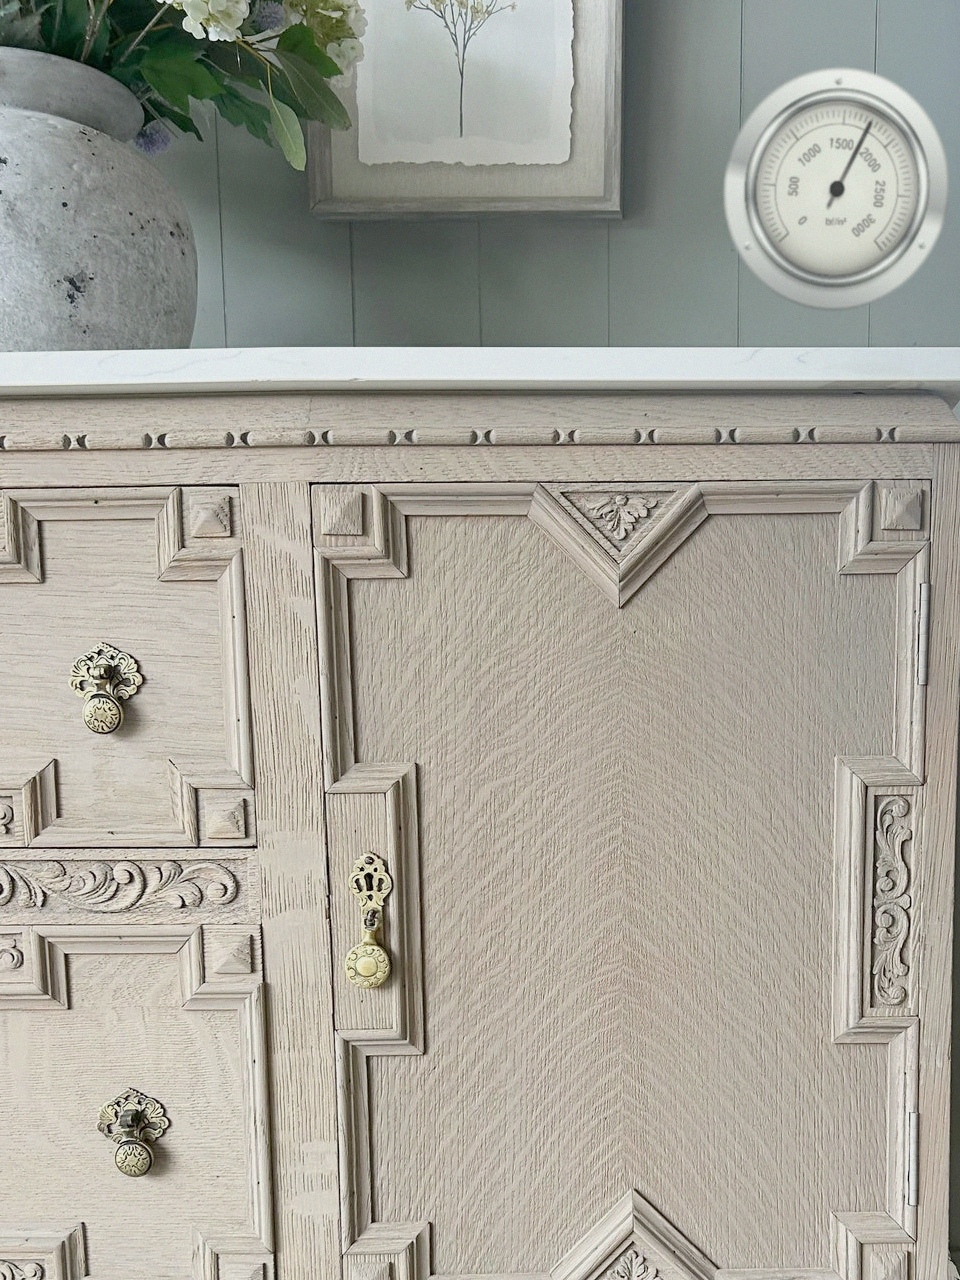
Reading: 1750 psi
